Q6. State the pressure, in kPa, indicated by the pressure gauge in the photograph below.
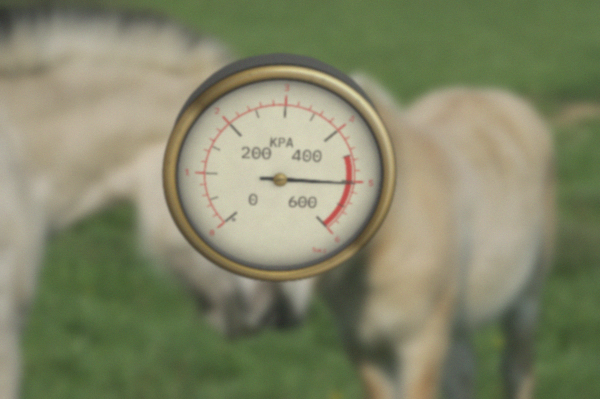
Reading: 500 kPa
